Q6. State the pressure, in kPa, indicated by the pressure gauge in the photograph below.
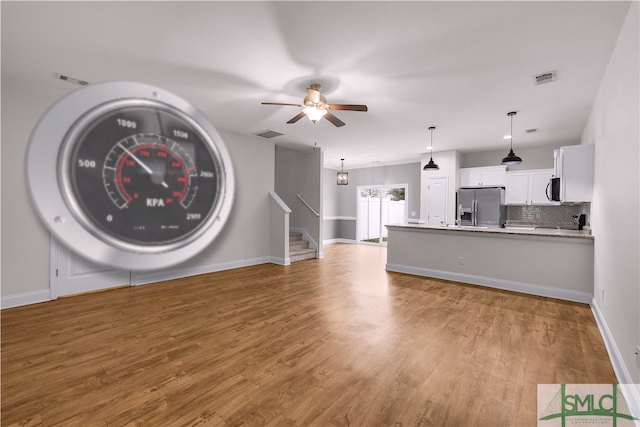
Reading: 800 kPa
